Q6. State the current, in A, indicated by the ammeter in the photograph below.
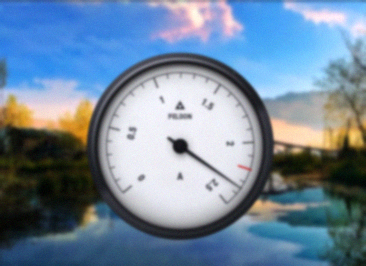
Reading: 2.35 A
